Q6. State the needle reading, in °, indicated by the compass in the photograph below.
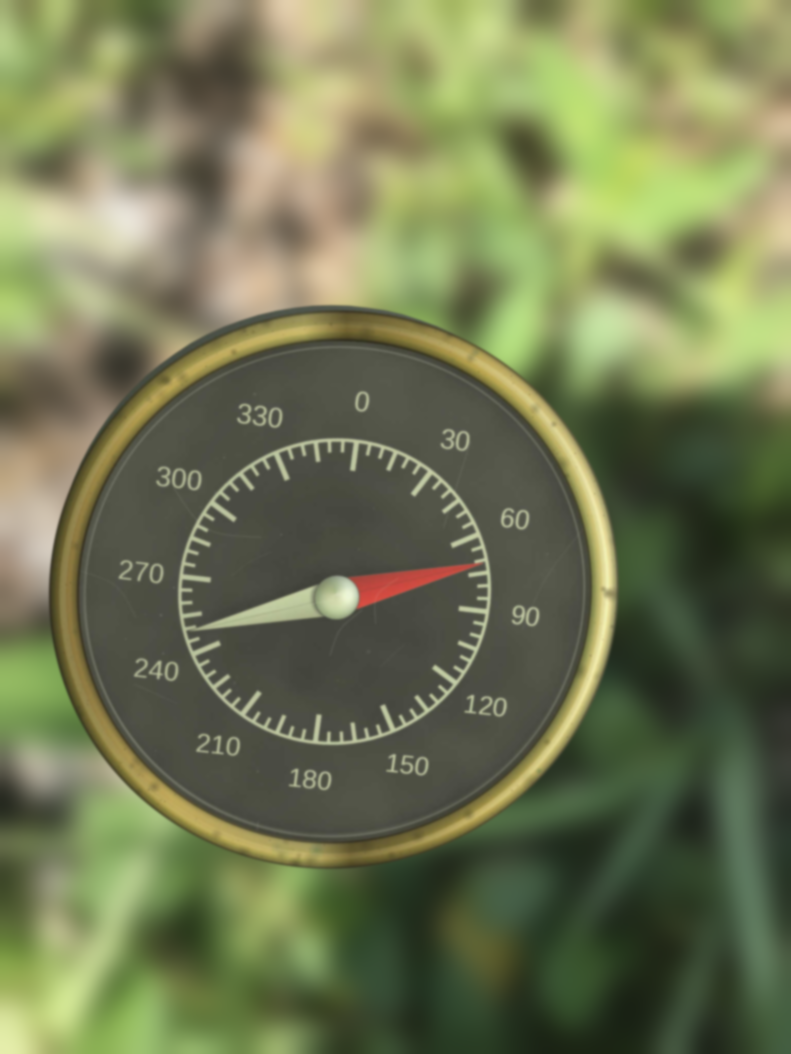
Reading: 70 °
